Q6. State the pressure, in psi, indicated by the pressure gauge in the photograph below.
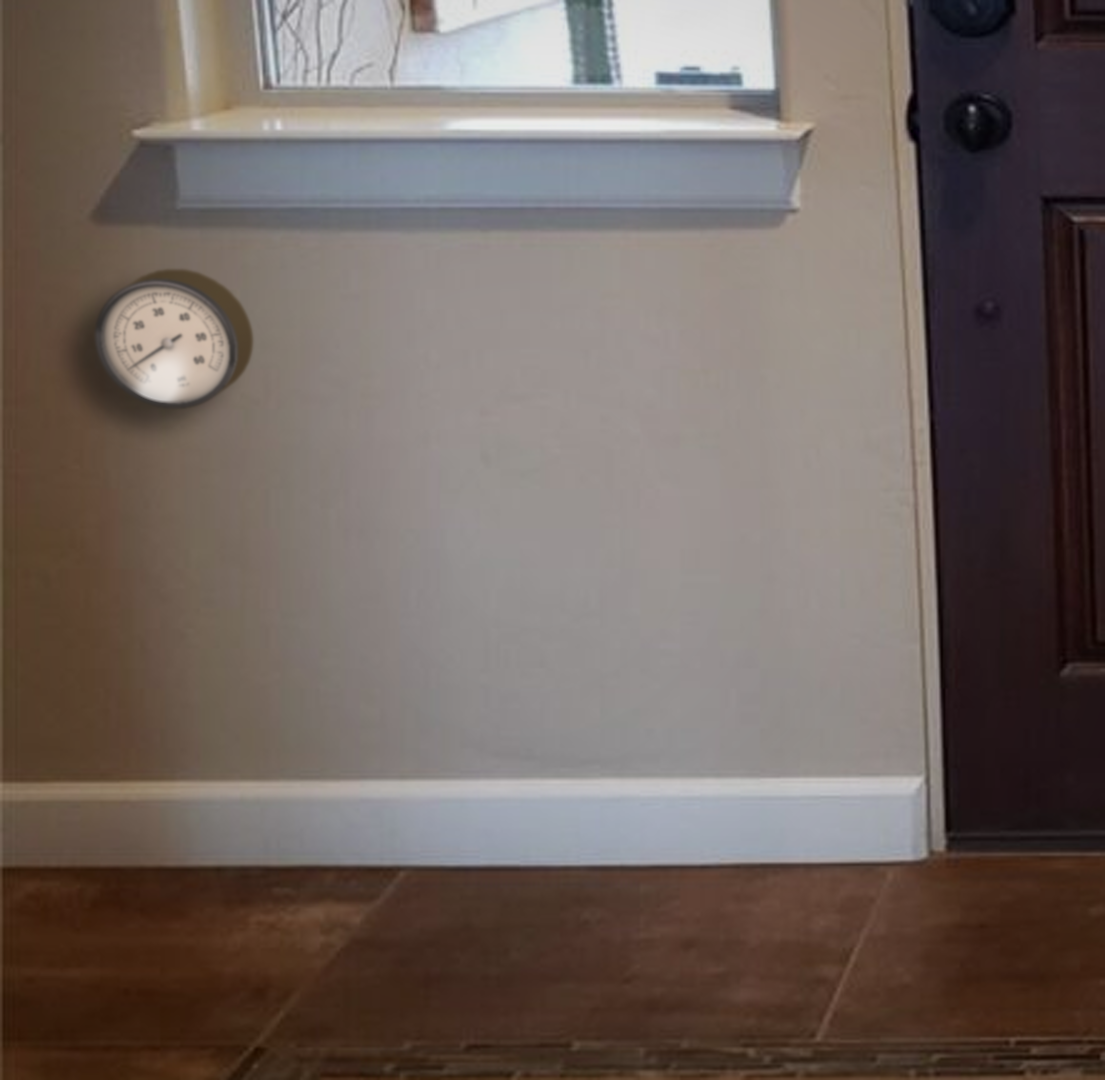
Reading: 5 psi
